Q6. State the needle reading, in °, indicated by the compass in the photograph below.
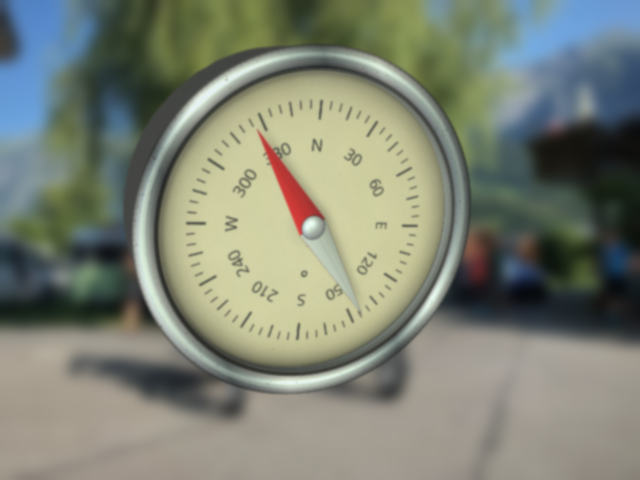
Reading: 325 °
